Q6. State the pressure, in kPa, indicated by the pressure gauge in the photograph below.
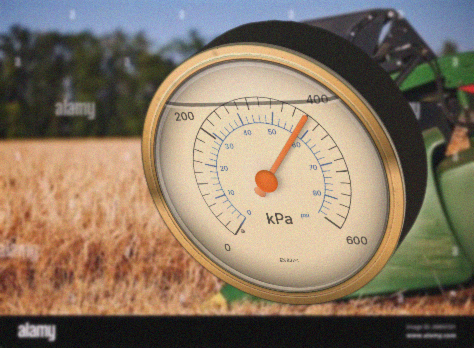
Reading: 400 kPa
